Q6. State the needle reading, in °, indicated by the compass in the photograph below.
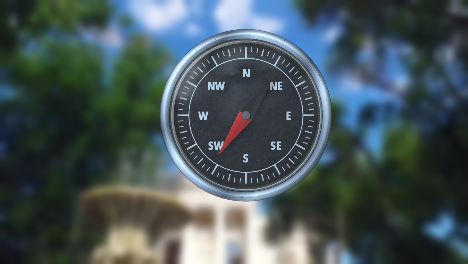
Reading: 215 °
